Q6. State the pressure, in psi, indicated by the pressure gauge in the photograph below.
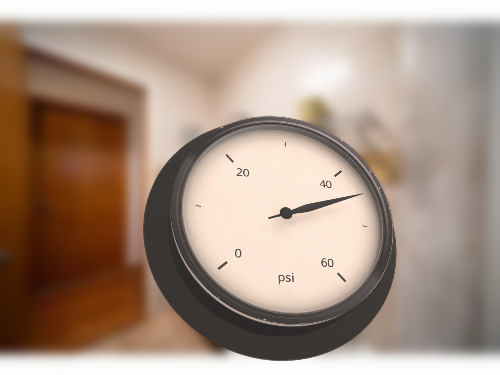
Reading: 45 psi
